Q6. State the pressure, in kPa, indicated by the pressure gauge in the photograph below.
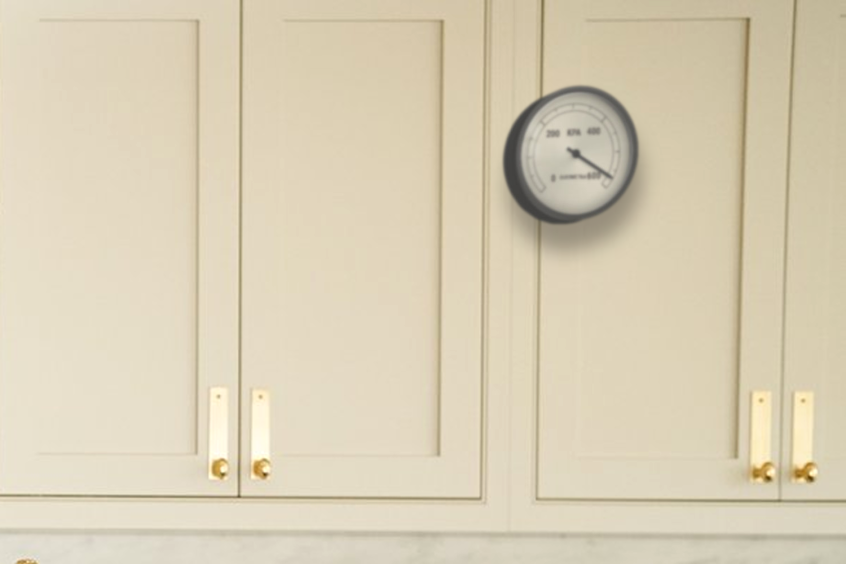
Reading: 575 kPa
